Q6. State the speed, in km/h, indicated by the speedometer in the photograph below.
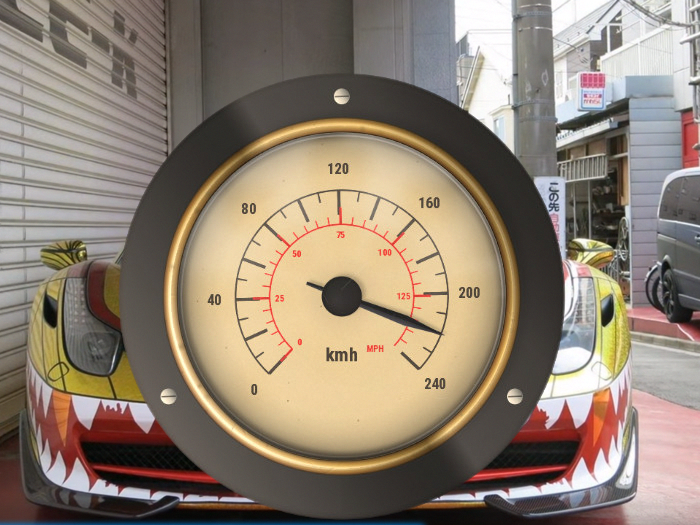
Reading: 220 km/h
